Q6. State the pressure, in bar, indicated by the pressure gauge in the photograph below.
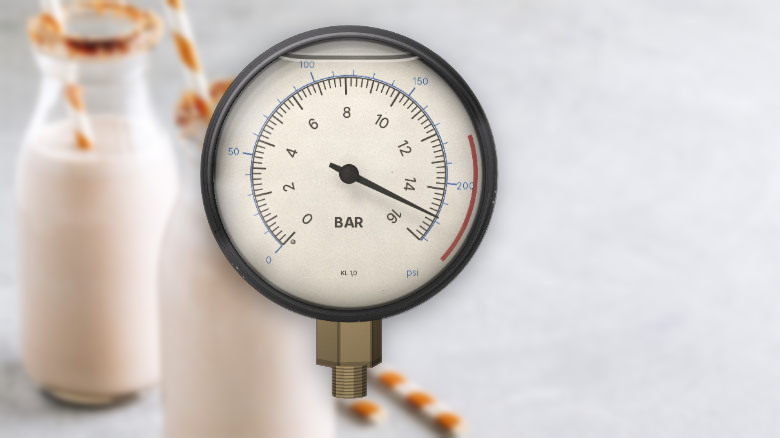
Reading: 15 bar
